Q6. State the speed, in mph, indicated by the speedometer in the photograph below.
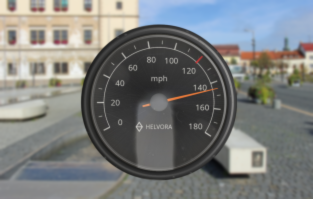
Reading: 145 mph
